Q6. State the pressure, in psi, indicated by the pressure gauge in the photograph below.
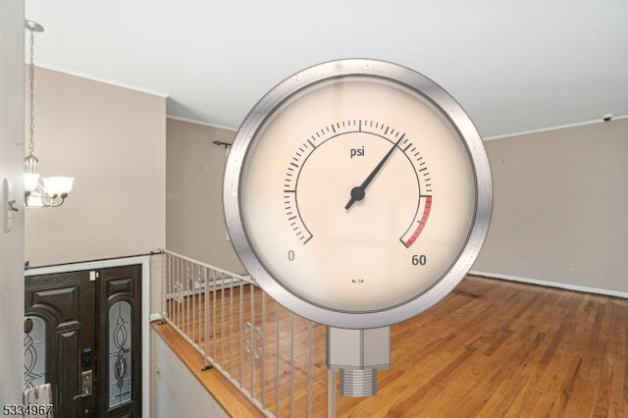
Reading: 38 psi
